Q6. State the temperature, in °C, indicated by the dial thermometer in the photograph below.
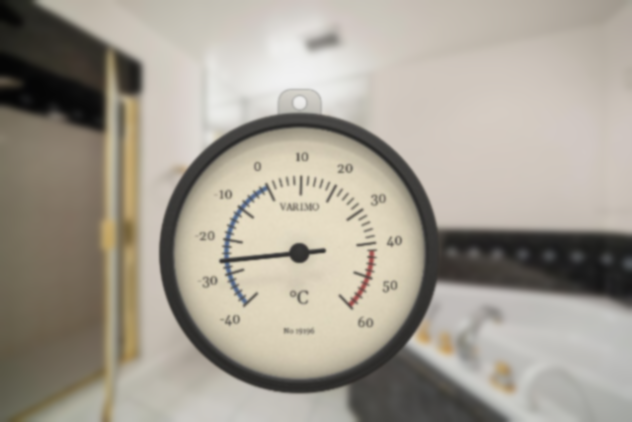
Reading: -26 °C
